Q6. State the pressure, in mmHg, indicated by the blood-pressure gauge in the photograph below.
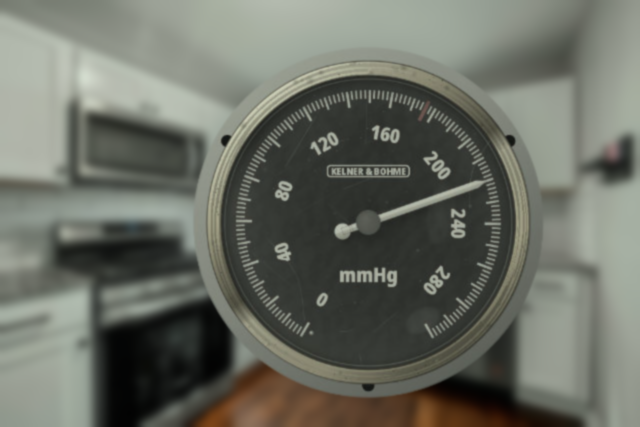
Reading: 220 mmHg
